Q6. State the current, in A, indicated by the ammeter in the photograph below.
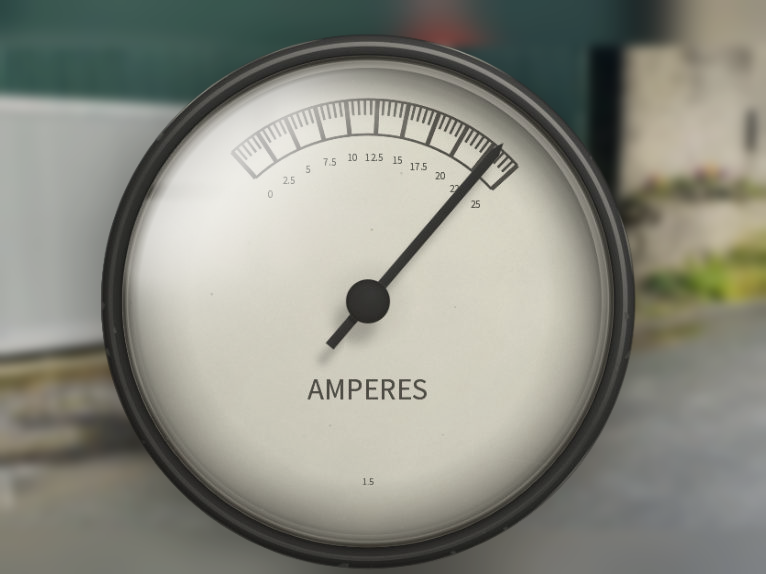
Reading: 23 A
